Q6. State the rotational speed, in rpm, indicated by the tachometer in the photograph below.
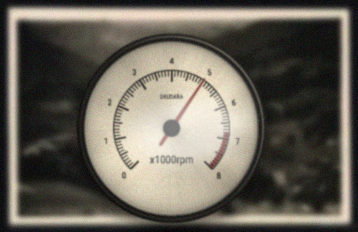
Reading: 5000 rpm
